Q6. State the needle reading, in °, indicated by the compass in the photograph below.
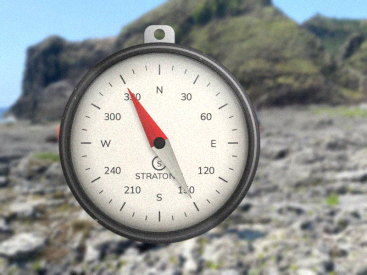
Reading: 330 °
